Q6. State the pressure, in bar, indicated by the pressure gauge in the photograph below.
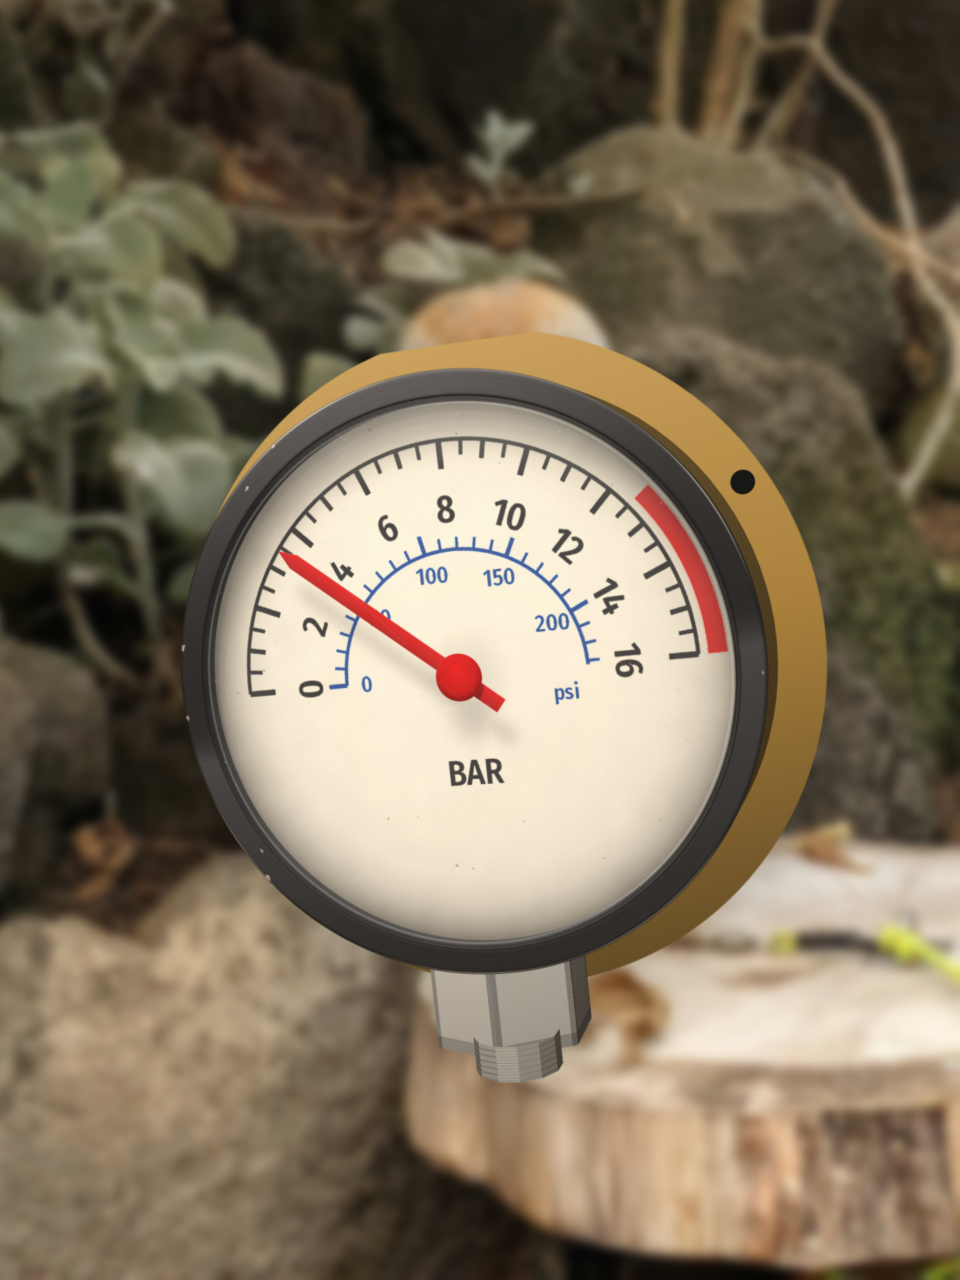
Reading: 3.5 bar
